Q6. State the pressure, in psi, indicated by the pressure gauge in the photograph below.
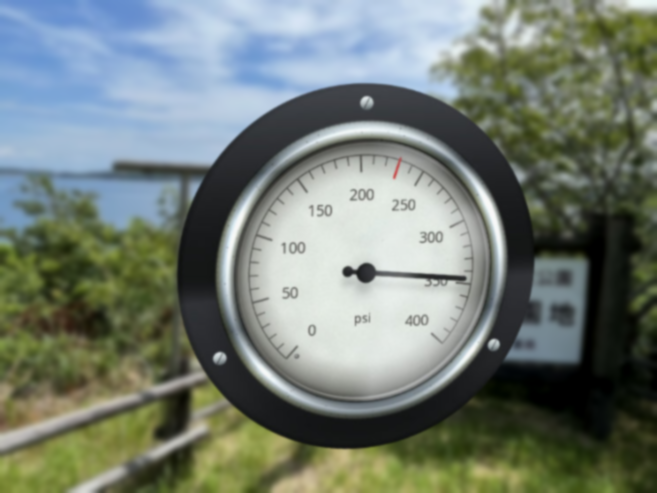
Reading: 345 psi
